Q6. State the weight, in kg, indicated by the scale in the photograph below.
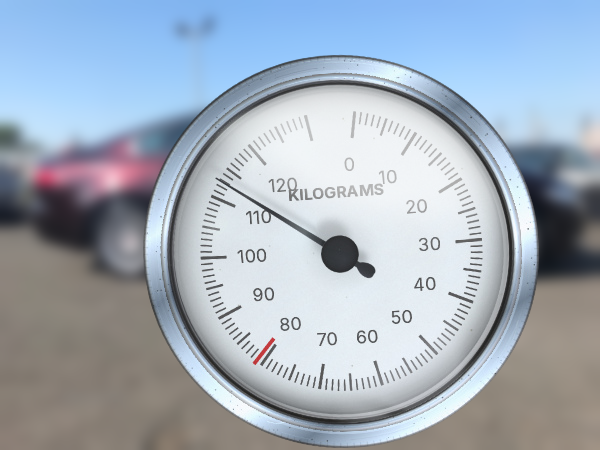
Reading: 113 kg
